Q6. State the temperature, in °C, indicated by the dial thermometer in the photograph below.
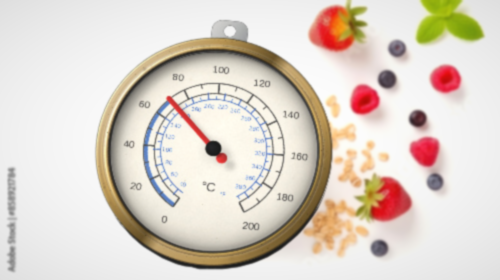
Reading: 70 °C
